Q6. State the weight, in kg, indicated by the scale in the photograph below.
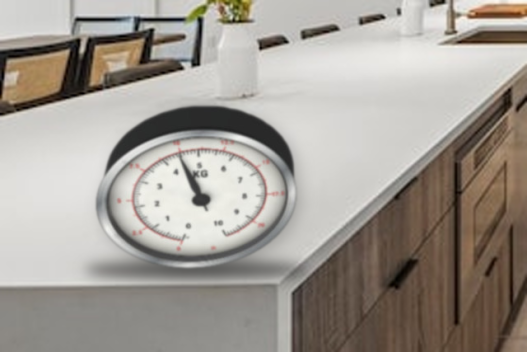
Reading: 4.5 kg
